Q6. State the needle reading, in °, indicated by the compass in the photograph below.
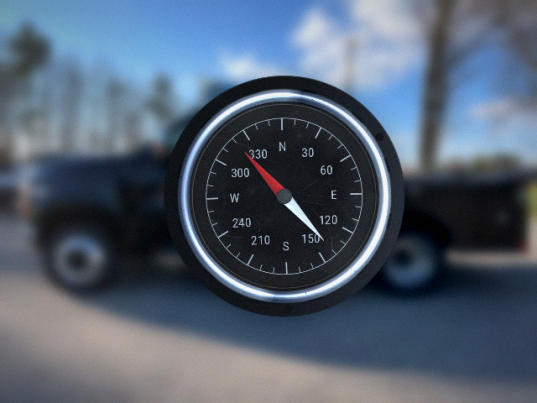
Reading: 320 °
